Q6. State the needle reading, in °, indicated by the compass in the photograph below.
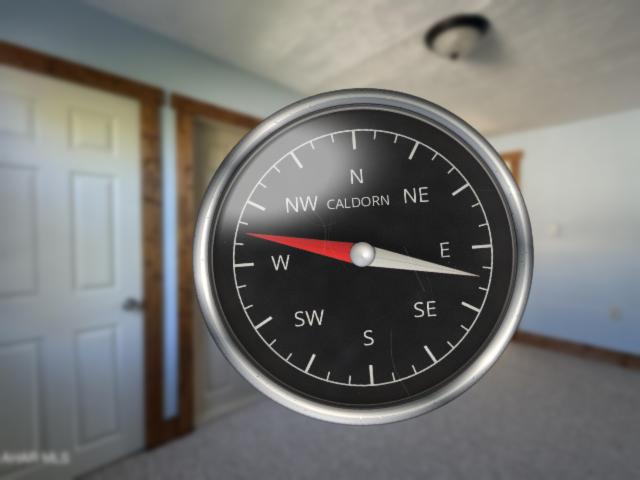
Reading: 285 °
